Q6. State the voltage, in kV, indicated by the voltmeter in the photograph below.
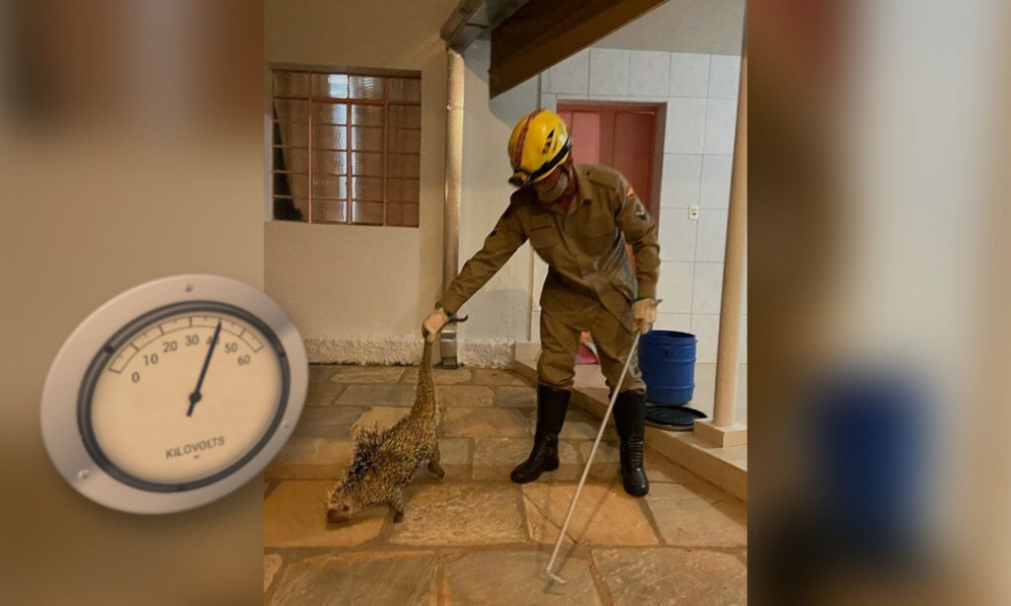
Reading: 40 kV
